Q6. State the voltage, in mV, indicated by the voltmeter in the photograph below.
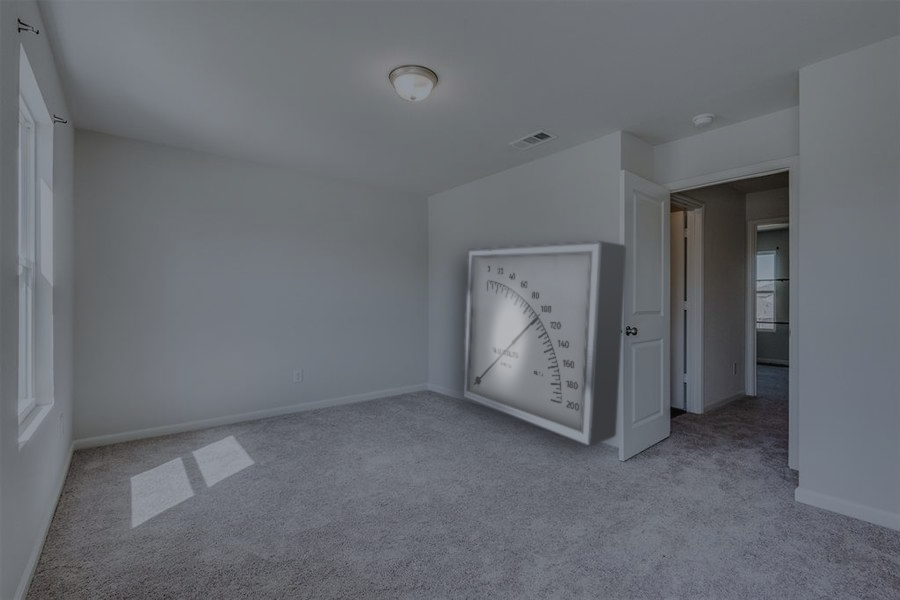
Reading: 100 mV
